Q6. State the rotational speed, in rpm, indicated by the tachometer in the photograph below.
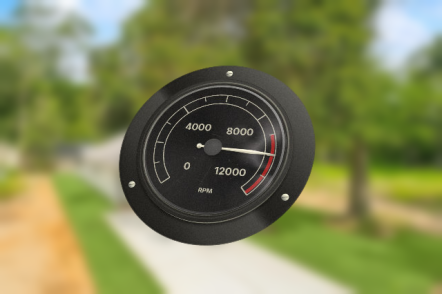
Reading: 10000 rpm
